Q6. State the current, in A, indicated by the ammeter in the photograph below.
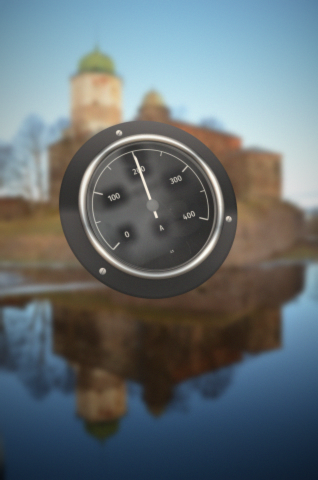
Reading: 200 A
